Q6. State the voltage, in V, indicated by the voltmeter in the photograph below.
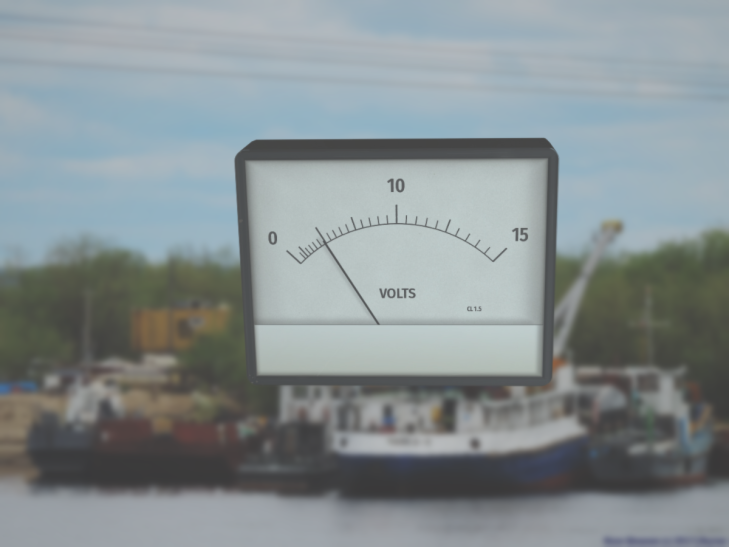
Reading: 5 V
